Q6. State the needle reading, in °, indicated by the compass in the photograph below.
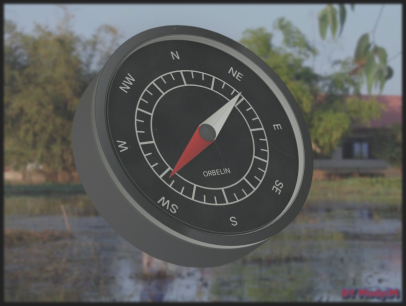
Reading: 235 °
